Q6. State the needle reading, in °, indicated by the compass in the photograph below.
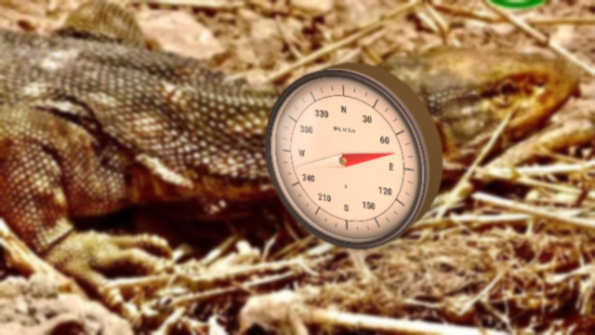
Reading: 75 °
